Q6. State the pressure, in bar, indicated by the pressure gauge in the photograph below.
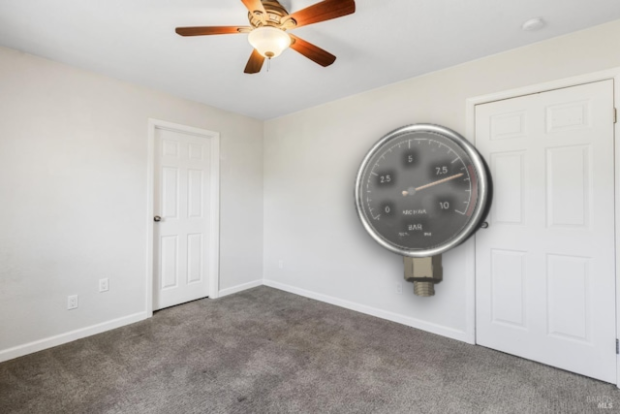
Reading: 8.25 bar
